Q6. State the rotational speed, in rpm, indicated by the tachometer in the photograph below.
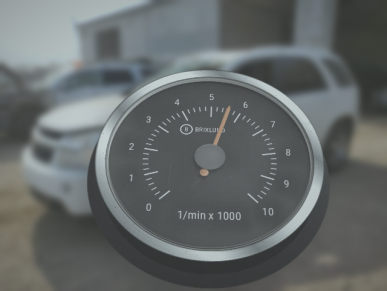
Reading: 5600 rpm
